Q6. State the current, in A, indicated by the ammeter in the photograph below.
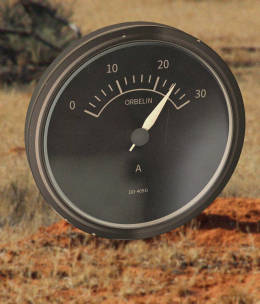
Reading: 24 A
